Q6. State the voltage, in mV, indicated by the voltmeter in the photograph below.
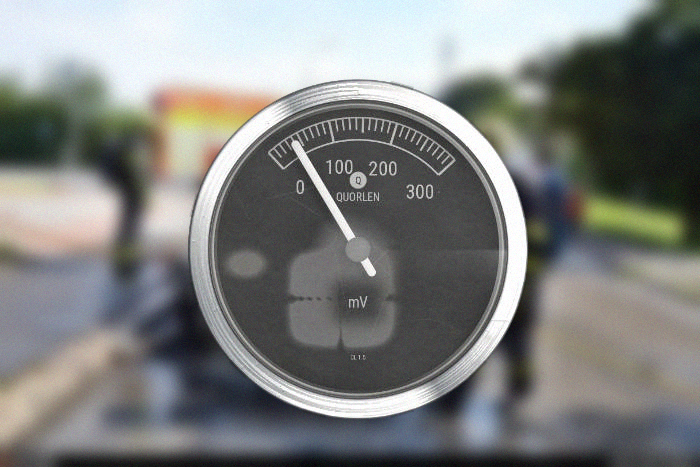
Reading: 40 mV
